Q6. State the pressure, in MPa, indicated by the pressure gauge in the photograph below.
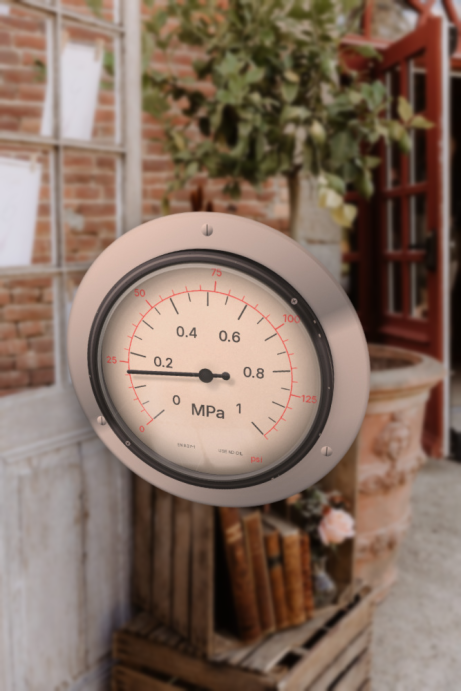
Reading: 0.15 MPa
